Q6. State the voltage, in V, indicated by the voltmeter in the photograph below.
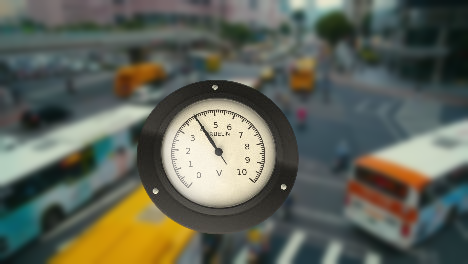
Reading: 4 V
